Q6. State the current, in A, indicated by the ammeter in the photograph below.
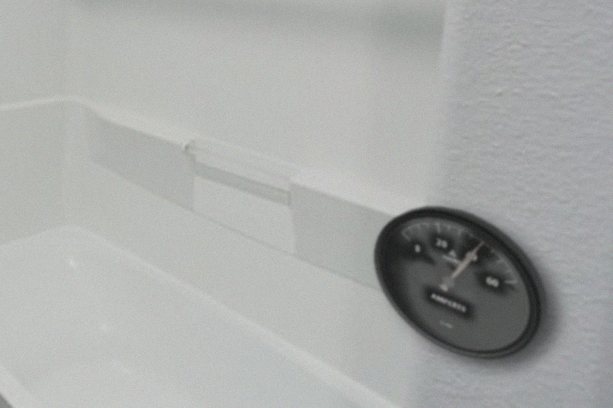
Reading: 40 A
